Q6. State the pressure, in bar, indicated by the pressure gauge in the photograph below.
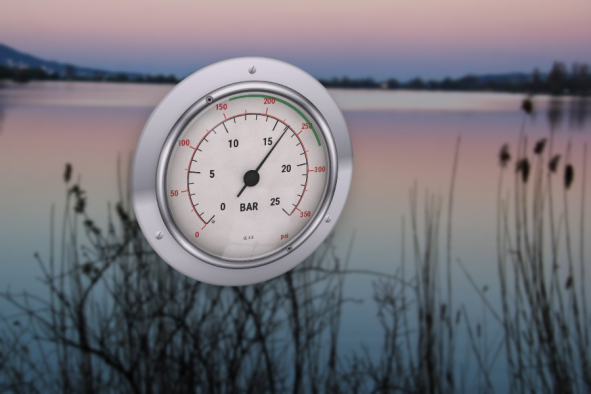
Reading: 16 bar
